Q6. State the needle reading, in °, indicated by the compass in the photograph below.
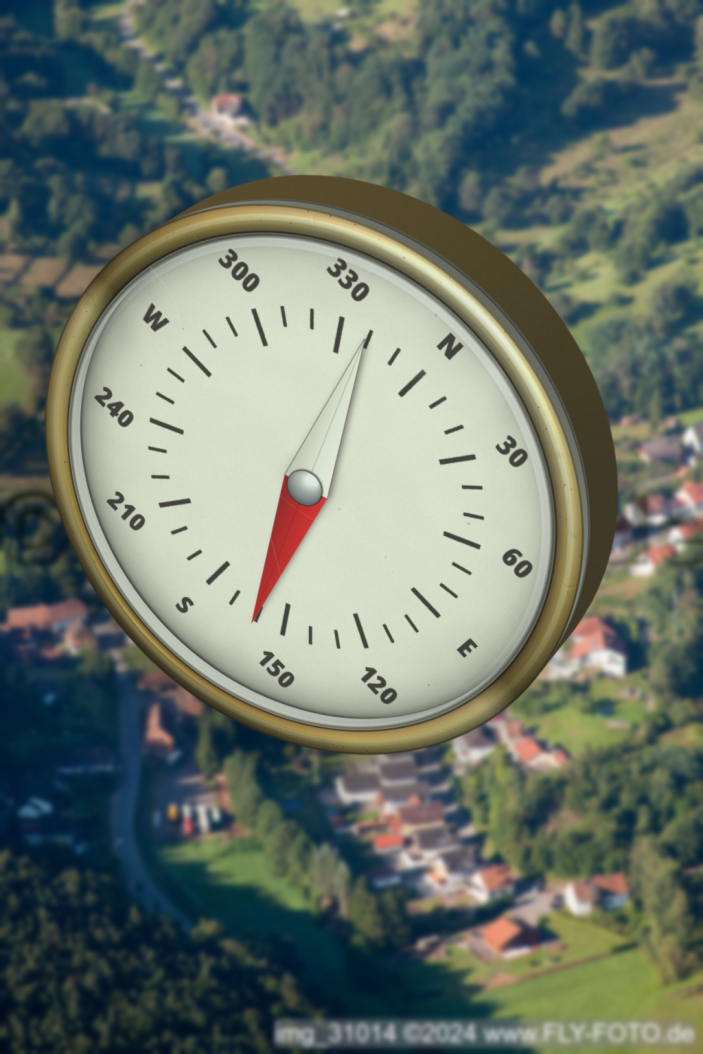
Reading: 160 °
